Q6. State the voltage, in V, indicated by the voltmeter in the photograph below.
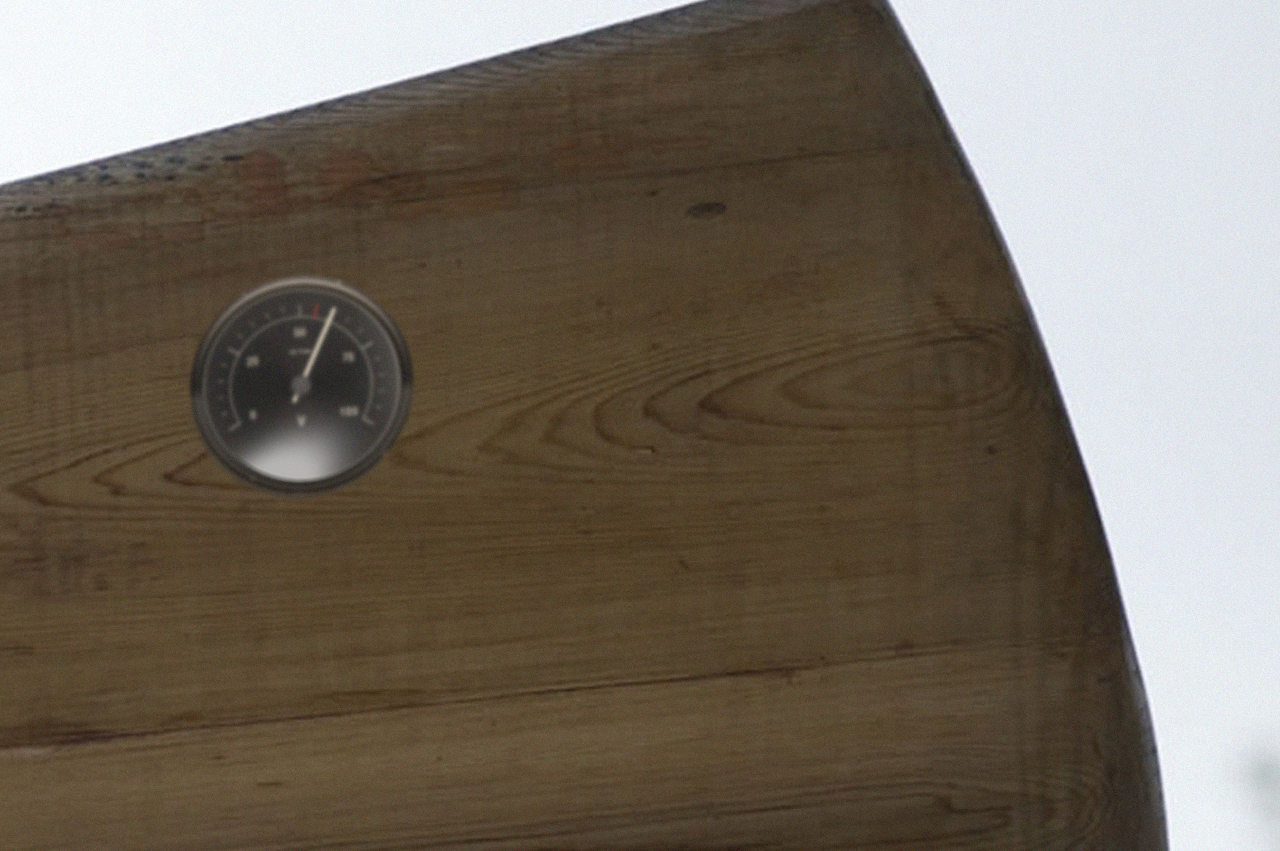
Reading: 60 V
